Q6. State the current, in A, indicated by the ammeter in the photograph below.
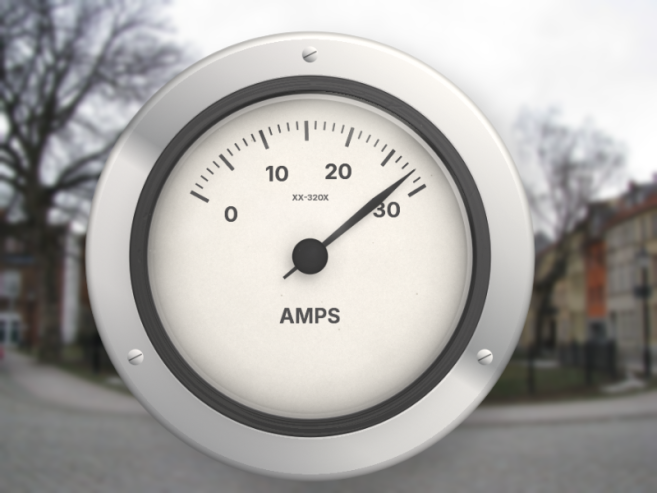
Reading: 28 A
